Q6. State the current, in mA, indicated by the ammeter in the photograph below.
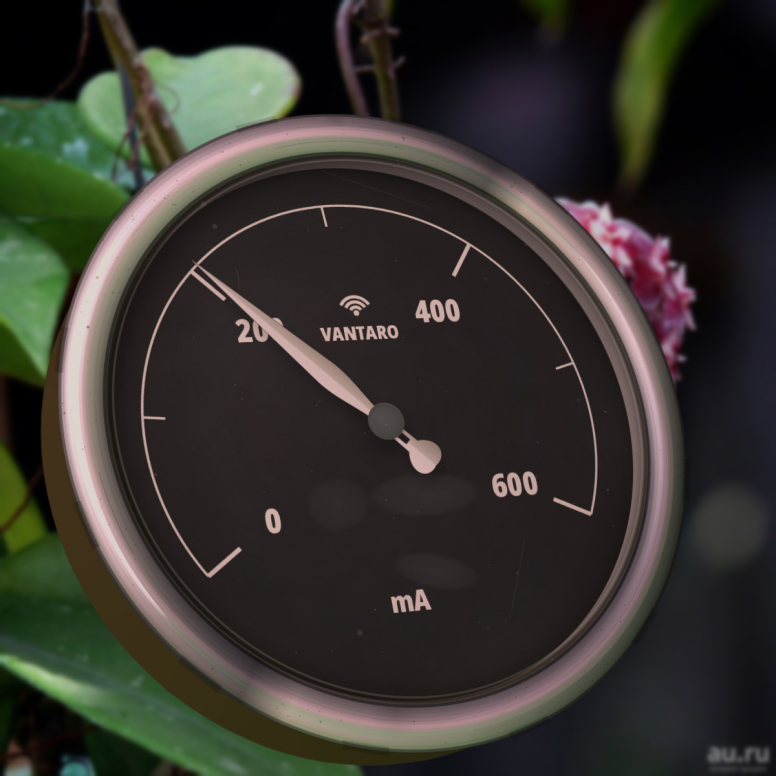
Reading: 200 mA
